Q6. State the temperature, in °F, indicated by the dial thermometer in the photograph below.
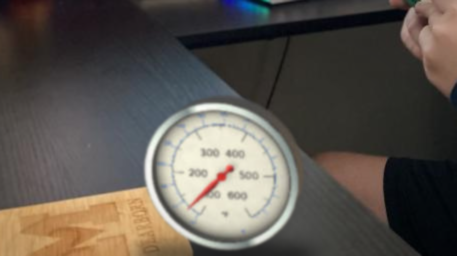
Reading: 125 °F
